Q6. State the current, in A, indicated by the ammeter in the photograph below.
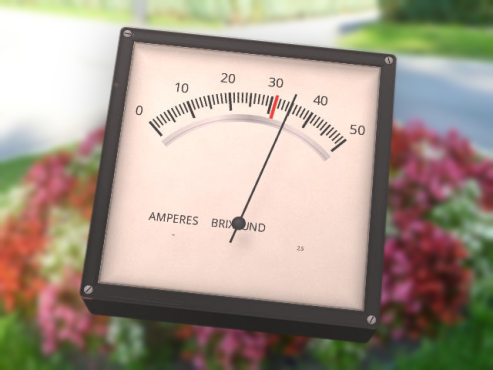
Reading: 35 A
